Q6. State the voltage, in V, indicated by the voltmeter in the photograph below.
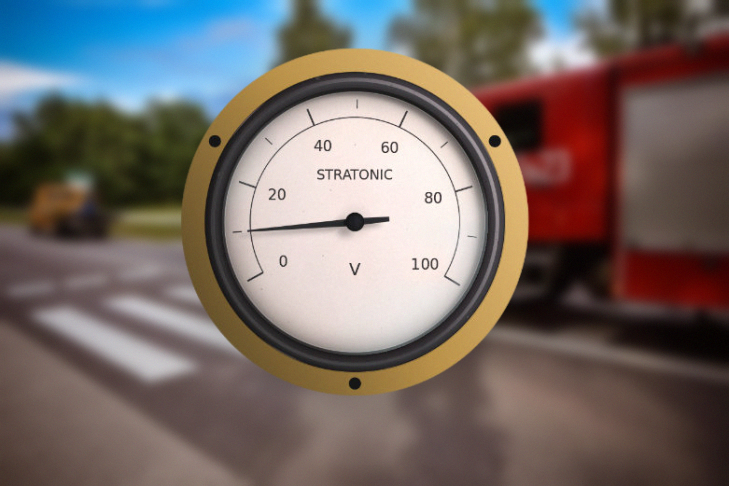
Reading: 10 V
